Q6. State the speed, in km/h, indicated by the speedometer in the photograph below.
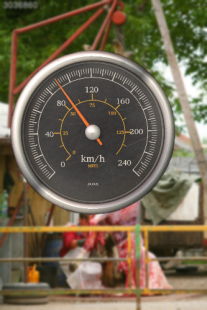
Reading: 90 km/h
